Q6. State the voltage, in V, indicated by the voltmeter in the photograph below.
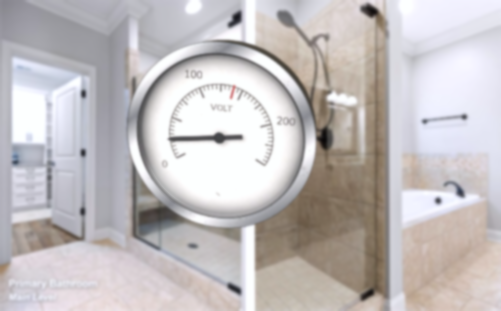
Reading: 25 V
